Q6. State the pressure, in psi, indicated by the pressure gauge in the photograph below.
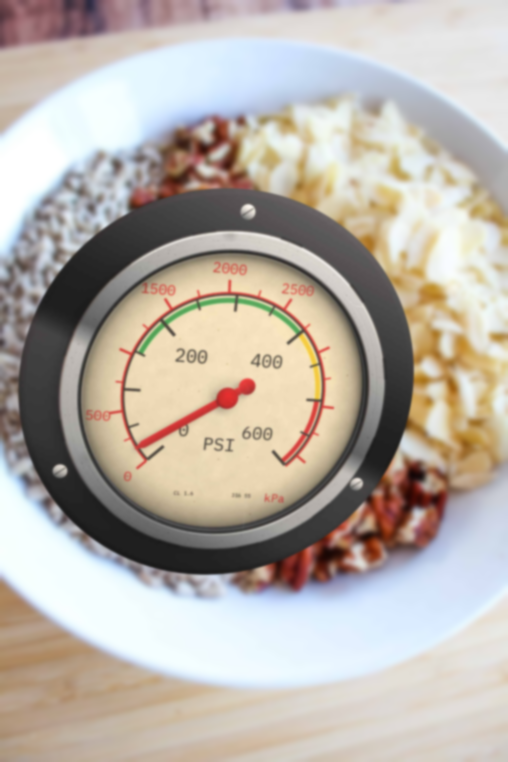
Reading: 25 psi
